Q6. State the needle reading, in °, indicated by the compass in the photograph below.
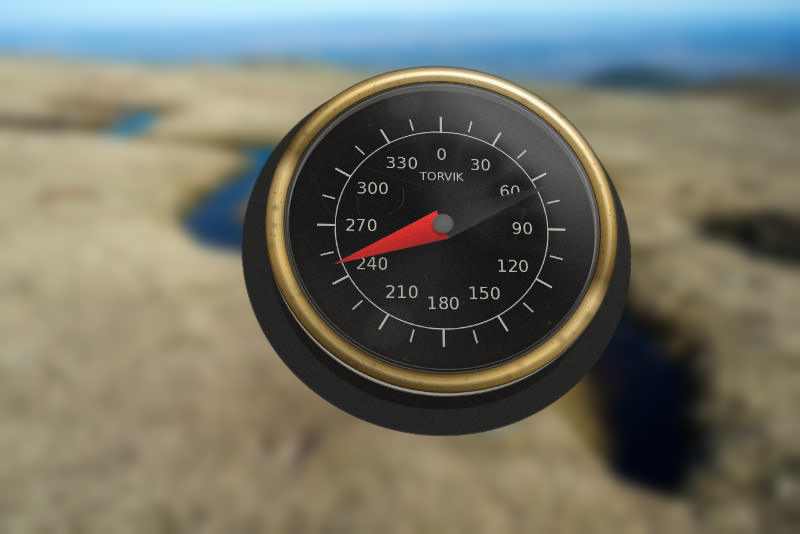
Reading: 247.5 °
